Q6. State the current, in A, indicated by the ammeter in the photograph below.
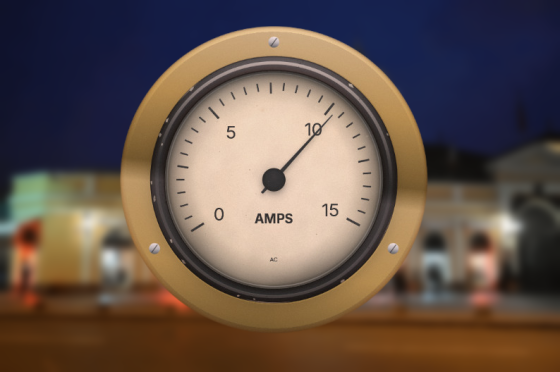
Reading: 10.25 A
